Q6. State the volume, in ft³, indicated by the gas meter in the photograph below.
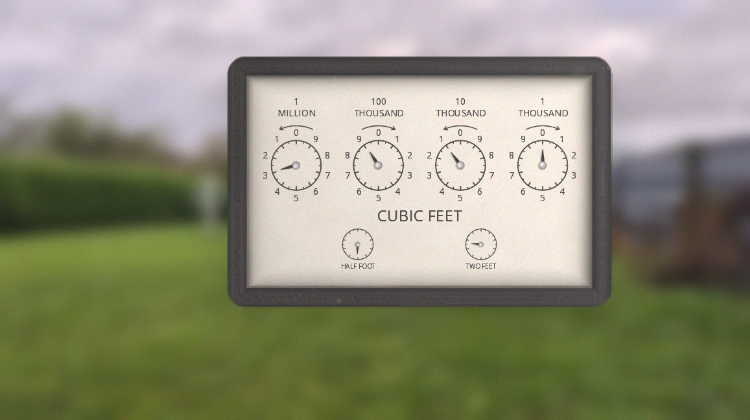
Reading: 291000 ft³
